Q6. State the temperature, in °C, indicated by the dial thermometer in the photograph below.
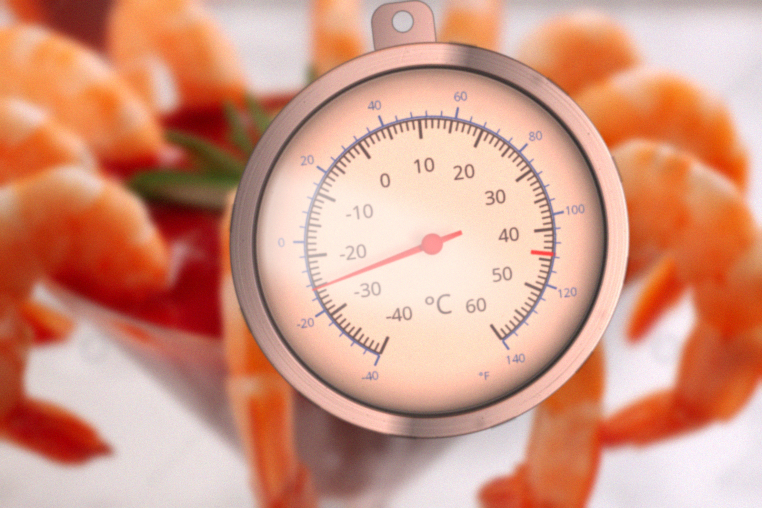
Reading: -25 °C
